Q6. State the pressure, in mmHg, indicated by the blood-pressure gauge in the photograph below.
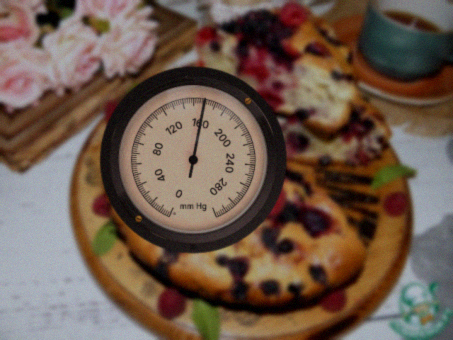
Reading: 160 mmHg
